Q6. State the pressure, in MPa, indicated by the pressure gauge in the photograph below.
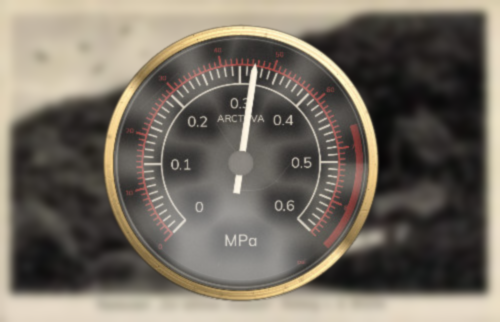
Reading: 0.32 MPa
